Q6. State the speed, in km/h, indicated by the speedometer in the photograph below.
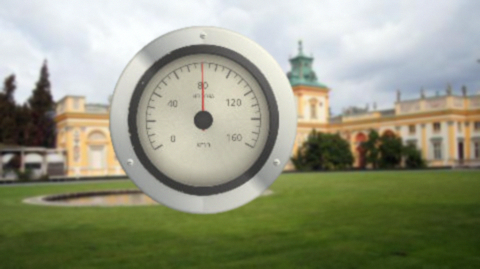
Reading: 80 km/h
